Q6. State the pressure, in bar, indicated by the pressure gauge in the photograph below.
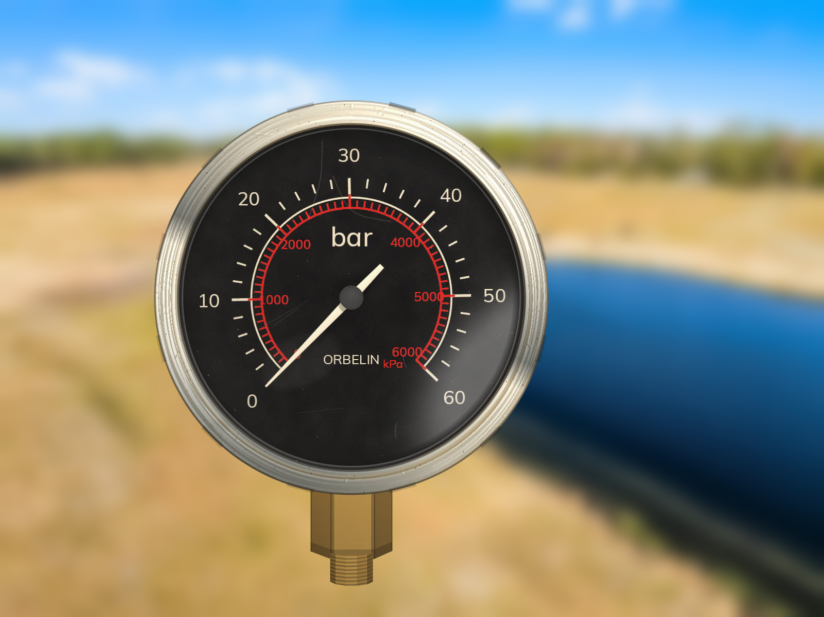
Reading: 0 bar
